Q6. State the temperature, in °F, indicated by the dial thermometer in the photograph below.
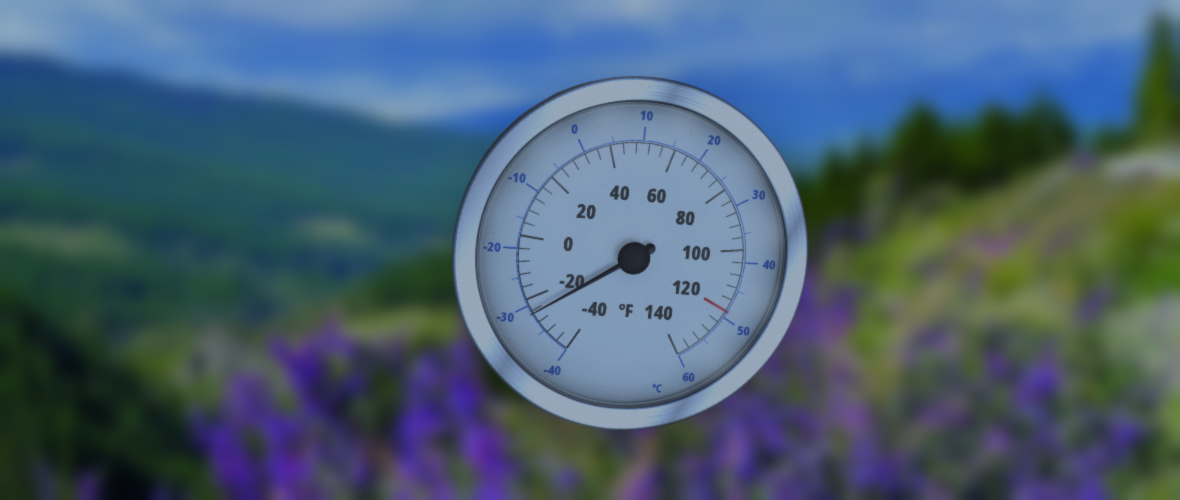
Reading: -24 °F
